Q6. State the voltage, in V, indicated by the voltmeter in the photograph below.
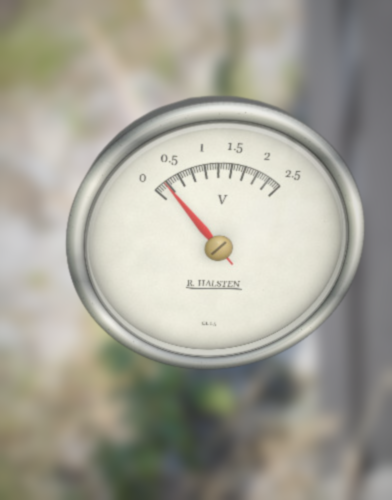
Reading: 0.25 V
